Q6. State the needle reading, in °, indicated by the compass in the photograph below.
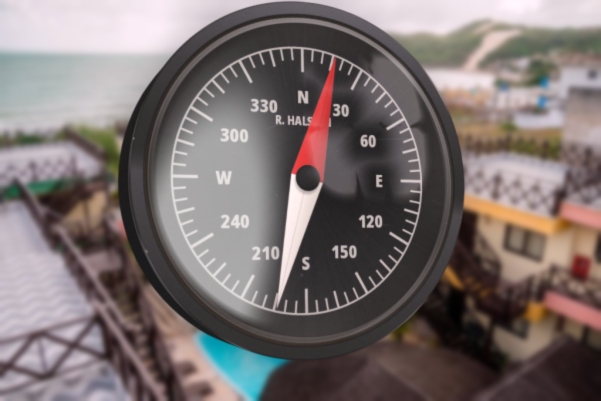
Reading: 15 °
